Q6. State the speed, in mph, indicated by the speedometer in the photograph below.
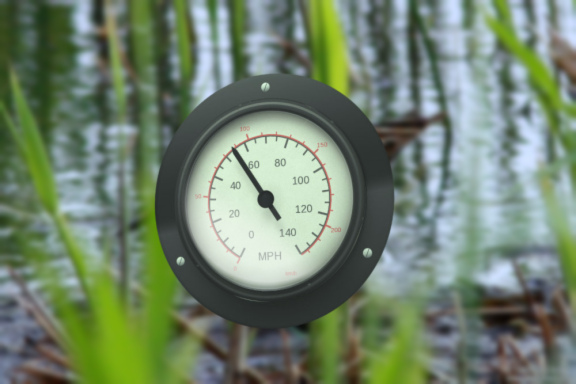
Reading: 55 mph
